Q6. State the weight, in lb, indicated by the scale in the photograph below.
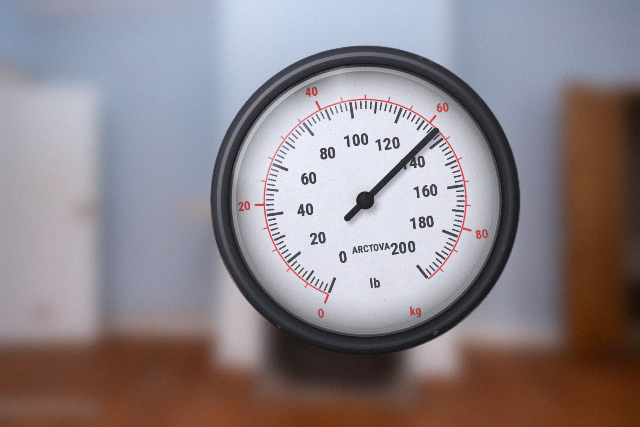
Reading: 136 lb
